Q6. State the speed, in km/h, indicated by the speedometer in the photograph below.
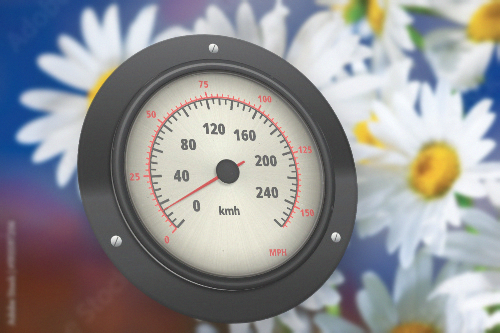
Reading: 15 km/h
